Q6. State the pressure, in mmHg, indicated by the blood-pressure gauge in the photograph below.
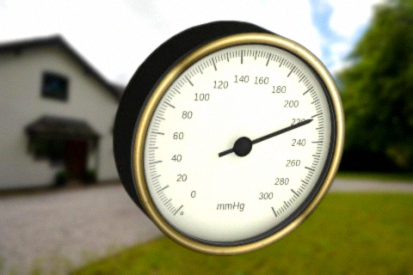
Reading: 220 mmHg
